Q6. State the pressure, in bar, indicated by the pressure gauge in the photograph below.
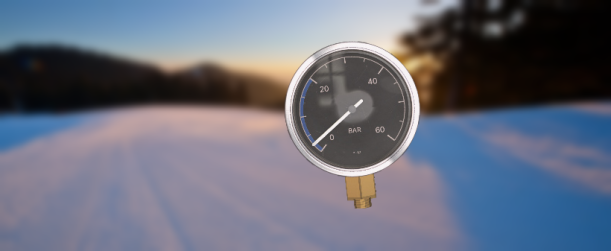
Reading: 2.5 bar
